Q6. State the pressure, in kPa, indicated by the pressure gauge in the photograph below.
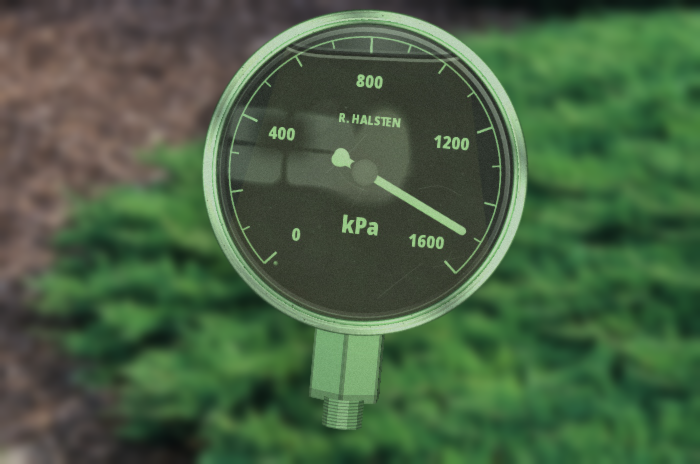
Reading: 1500 kPa
